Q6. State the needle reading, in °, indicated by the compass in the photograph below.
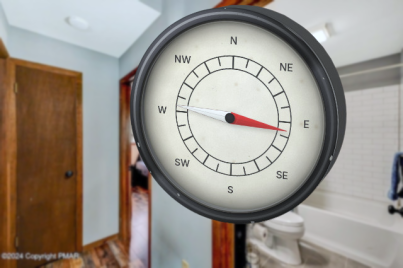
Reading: 97.5 °
